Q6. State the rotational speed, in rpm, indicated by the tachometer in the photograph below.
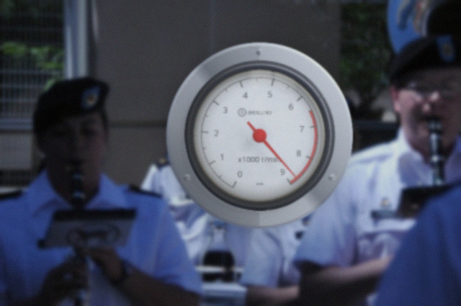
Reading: 8750 rpm
